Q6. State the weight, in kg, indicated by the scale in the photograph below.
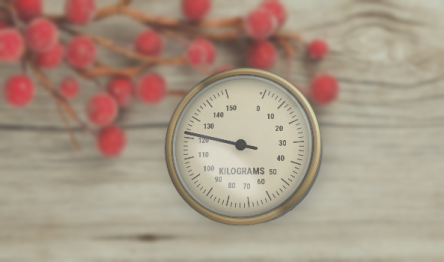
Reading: 122 kg
